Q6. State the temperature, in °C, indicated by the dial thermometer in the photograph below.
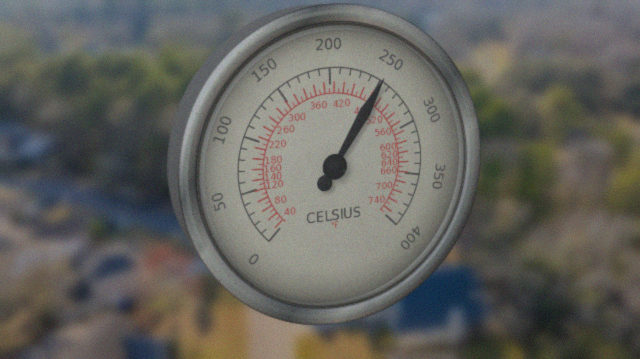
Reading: 250 °C
